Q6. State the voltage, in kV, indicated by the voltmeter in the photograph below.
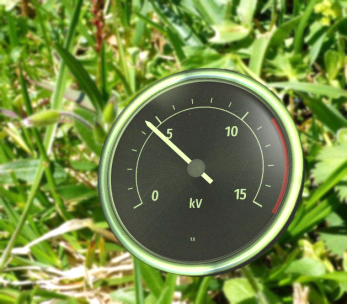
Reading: 4.5 kV
